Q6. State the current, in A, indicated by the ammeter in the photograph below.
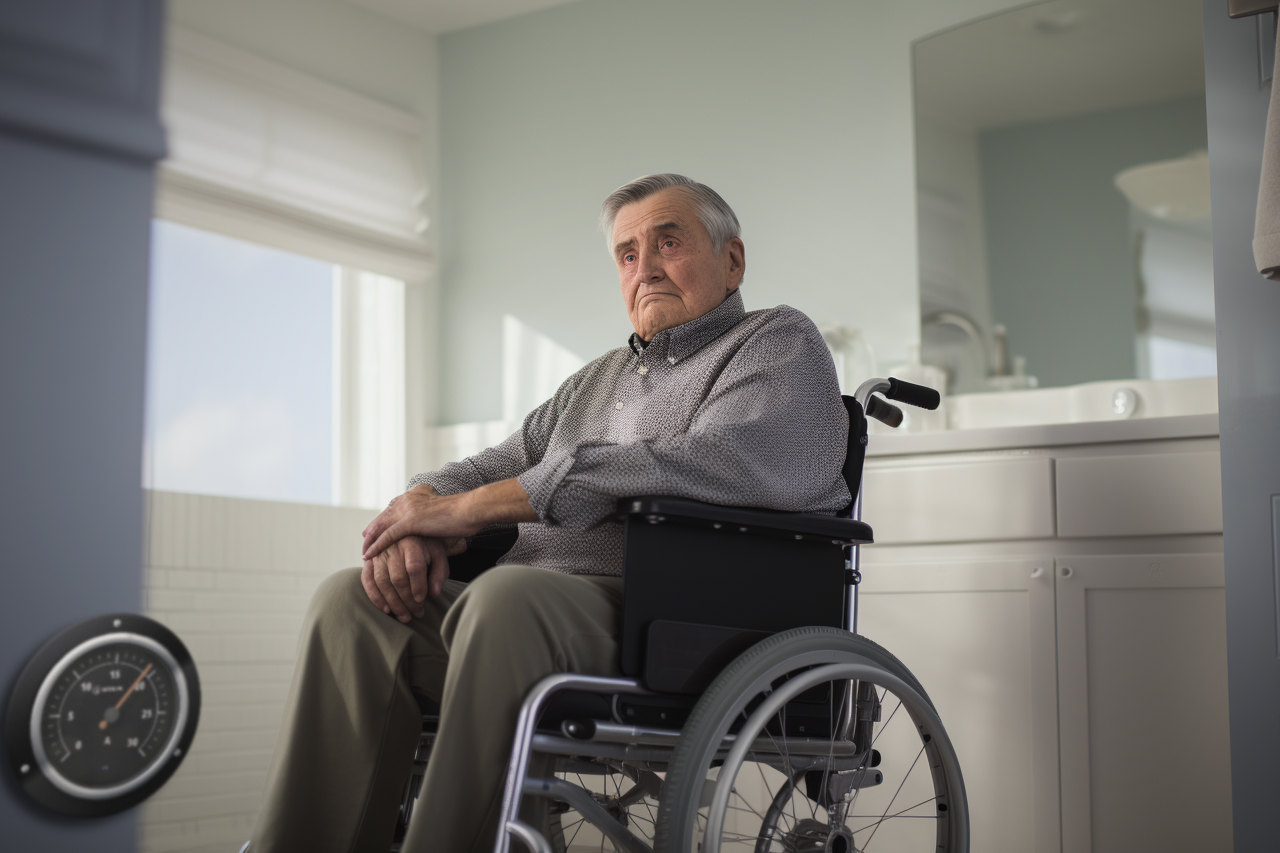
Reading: 19 A
